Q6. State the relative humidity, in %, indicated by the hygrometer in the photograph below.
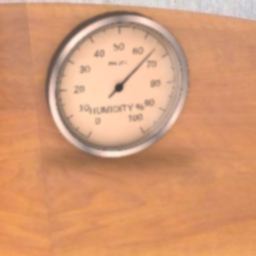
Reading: 65 %
